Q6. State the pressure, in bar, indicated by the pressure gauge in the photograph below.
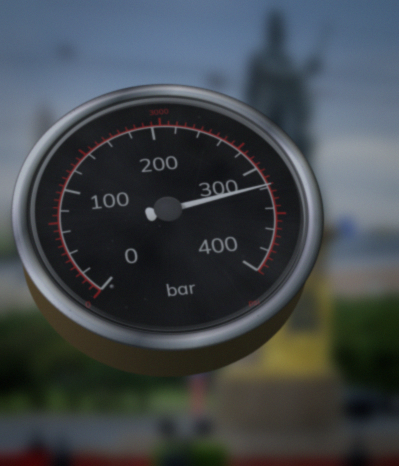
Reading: 320 bar
